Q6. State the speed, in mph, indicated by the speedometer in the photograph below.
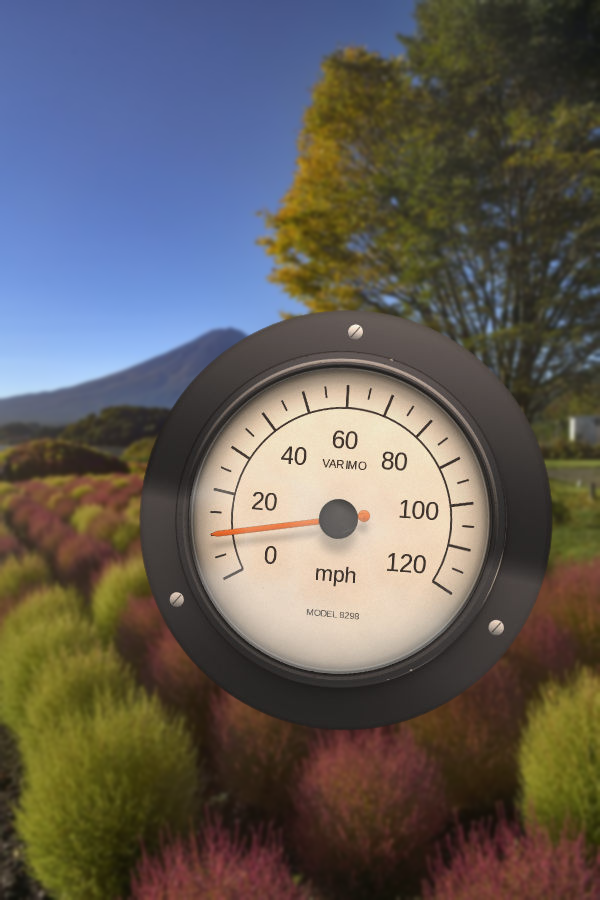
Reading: 10 mph
